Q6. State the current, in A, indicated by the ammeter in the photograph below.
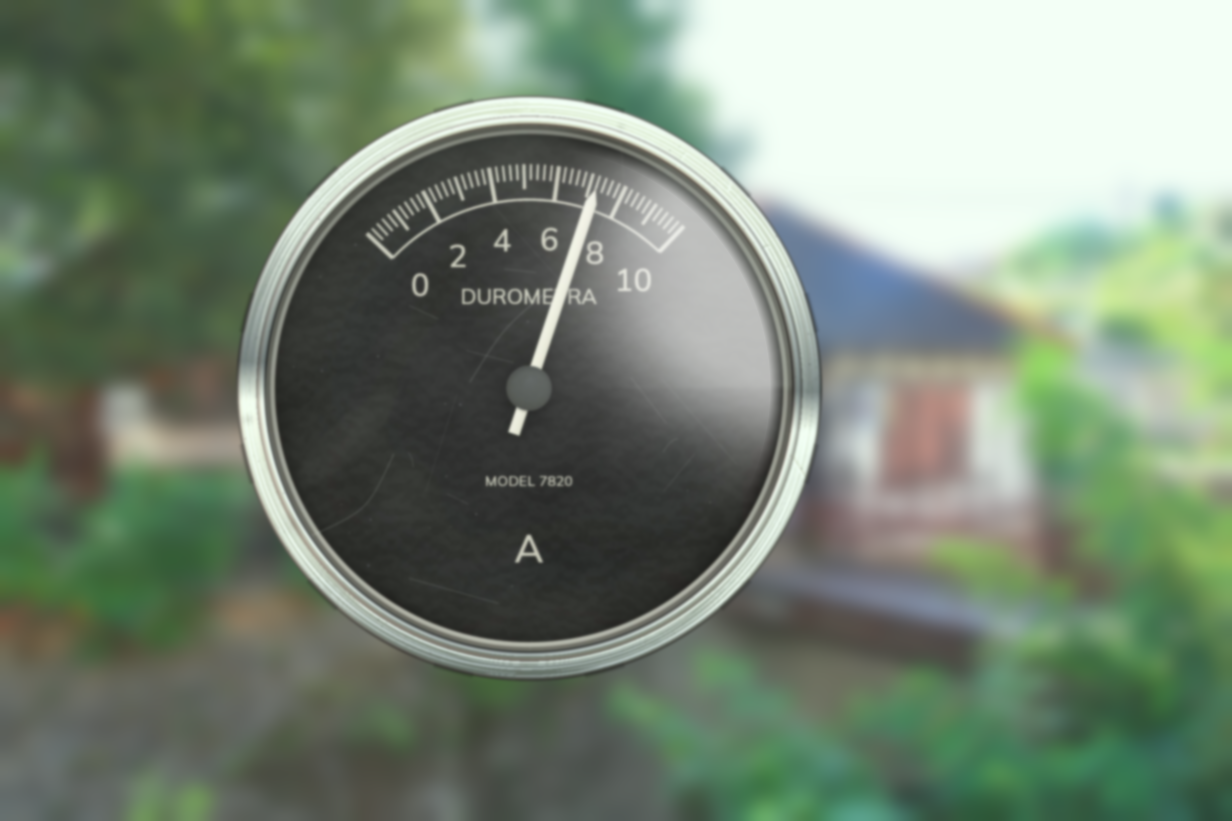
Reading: 7.2 A
